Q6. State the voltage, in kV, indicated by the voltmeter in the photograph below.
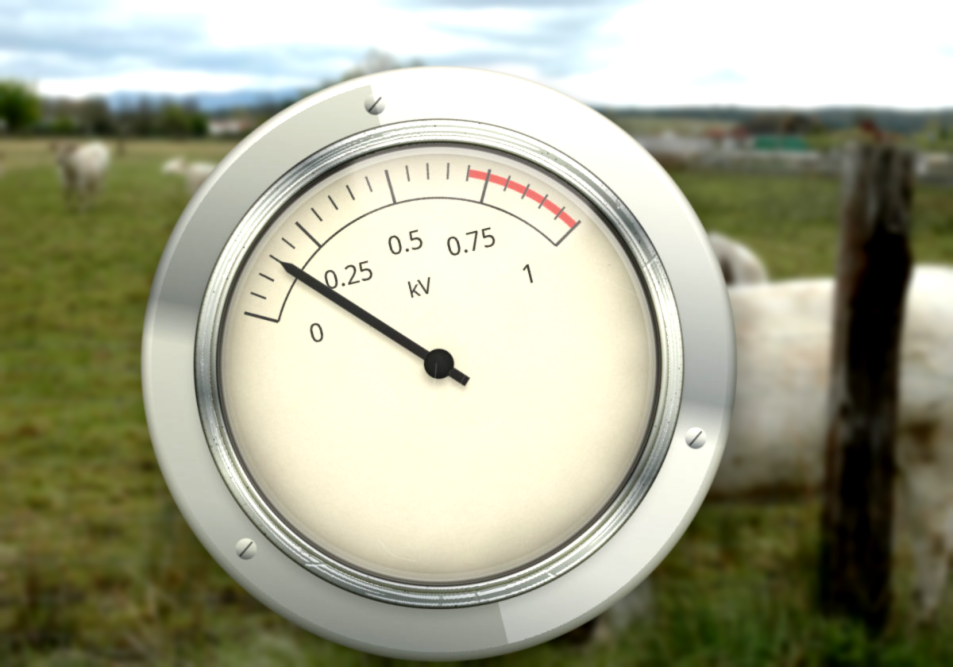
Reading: 0.15 kV
